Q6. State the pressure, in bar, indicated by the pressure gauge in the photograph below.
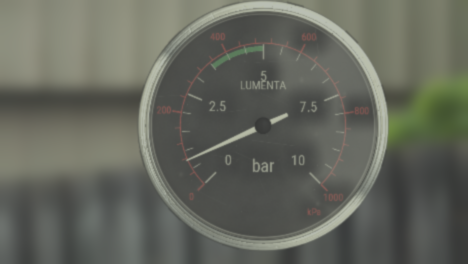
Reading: 0.75 bar
